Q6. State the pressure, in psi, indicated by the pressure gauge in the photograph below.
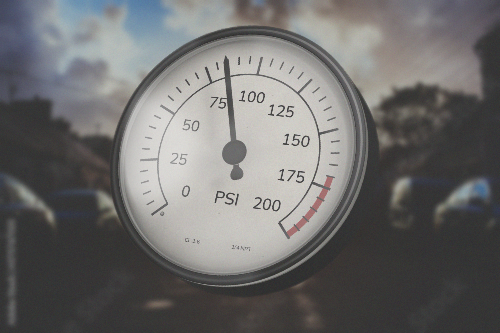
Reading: 85 psi
